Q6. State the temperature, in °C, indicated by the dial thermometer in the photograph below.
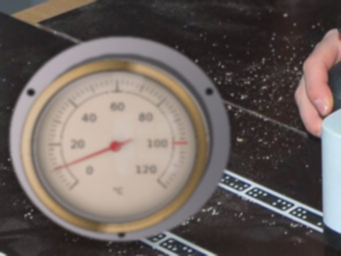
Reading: 10 °C
